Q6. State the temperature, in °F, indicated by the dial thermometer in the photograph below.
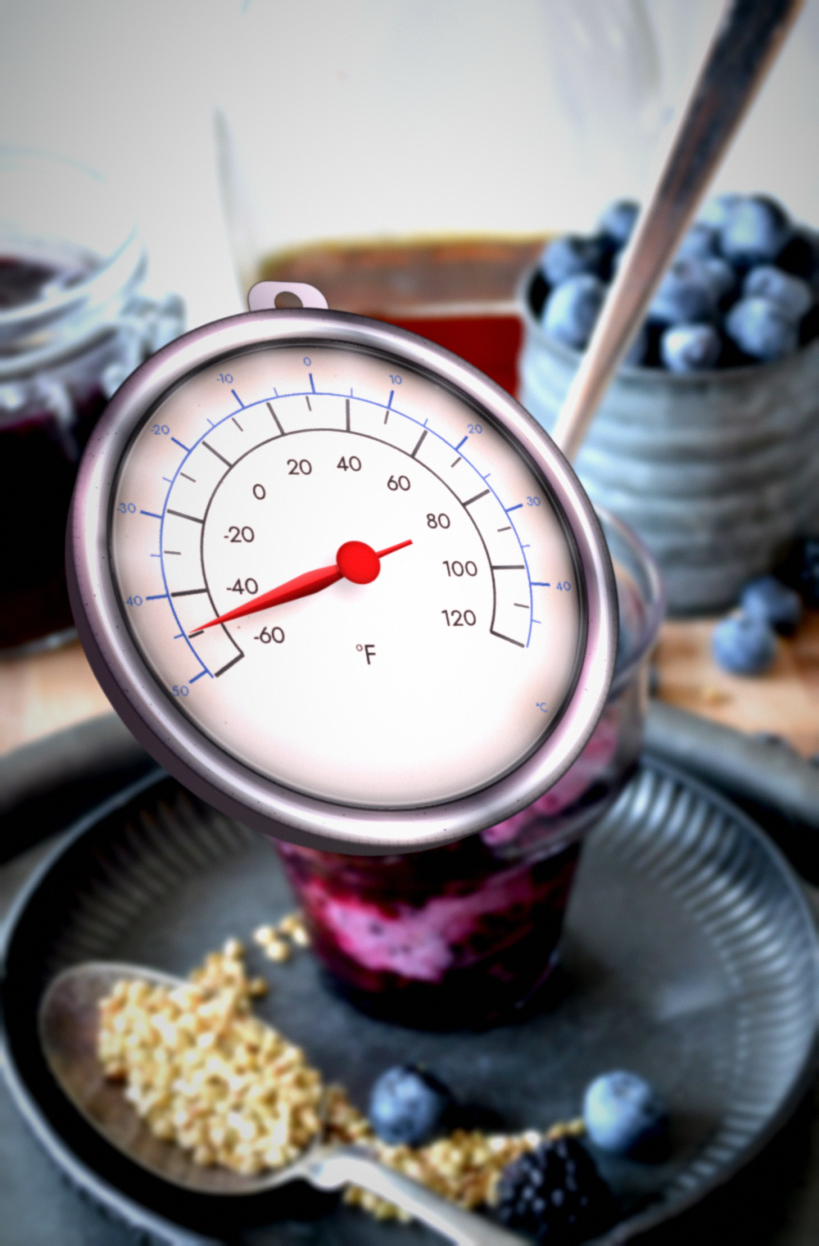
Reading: -50 °F
